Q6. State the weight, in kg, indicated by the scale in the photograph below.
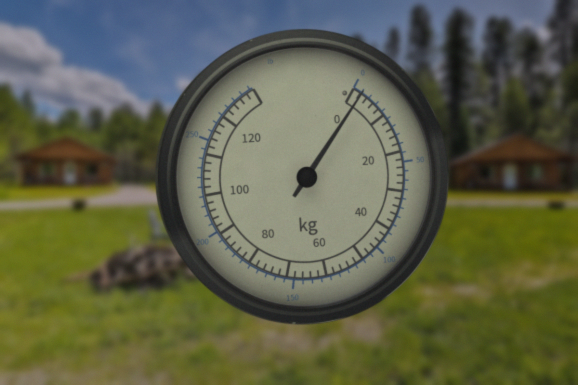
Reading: 2 kg
